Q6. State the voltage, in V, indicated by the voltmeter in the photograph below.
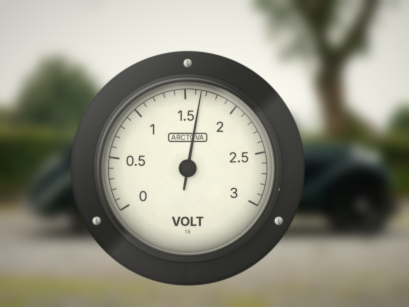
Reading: 1.65 V
